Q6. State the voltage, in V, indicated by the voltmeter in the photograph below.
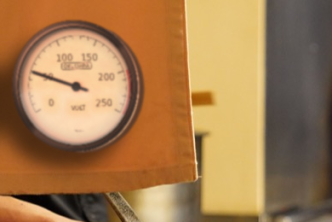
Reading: 50 V
